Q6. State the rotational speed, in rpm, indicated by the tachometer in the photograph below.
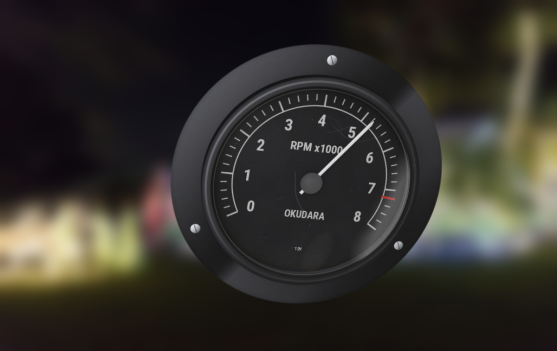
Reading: 5200 rpm
